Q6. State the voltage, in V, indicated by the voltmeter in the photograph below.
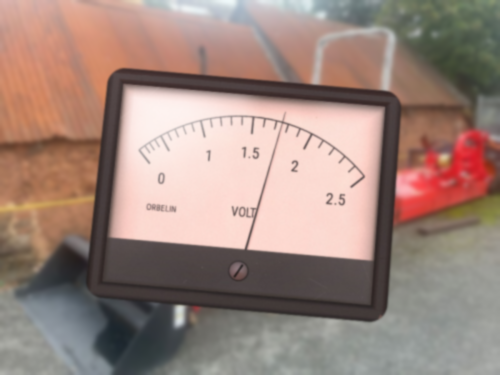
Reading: 1.75 V
